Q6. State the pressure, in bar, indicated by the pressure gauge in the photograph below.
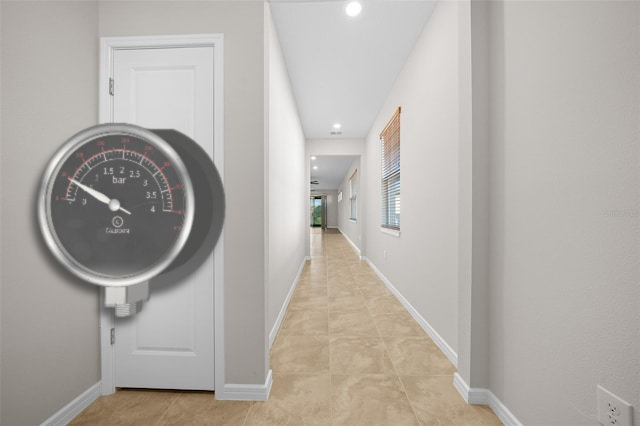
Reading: 0.5 bar
